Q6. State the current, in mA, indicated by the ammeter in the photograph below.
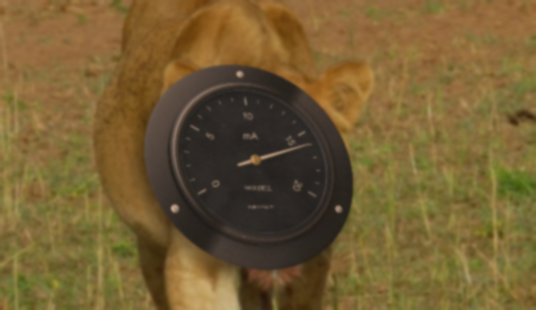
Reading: 16 mA
